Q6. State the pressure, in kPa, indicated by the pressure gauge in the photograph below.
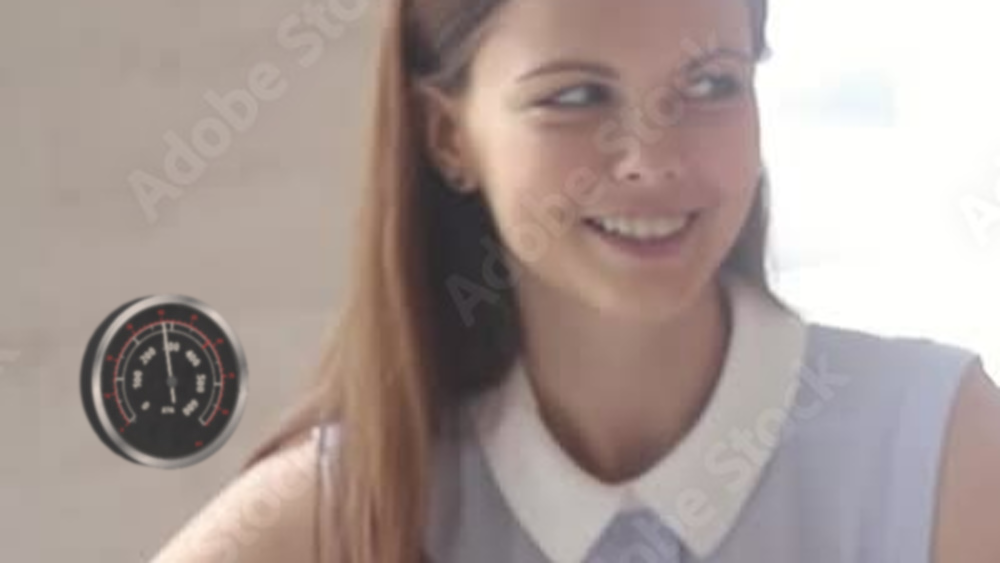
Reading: 275 kPa
